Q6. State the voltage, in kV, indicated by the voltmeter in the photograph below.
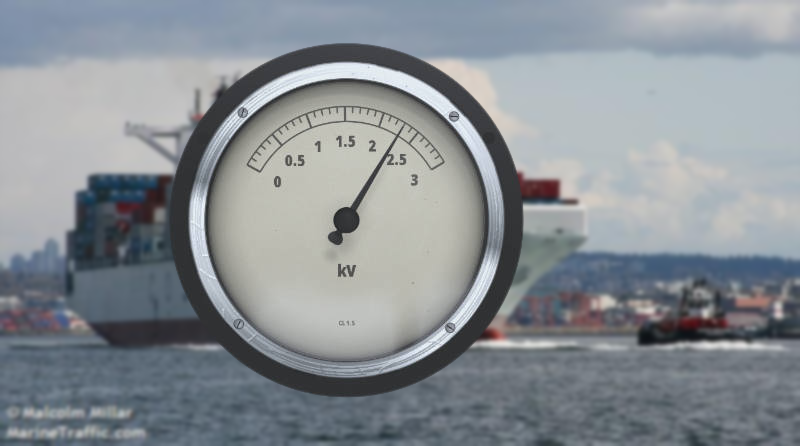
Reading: 2.3 kV
